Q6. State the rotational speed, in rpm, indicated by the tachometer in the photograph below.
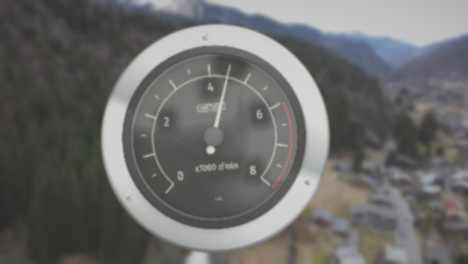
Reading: 4500 rpm
